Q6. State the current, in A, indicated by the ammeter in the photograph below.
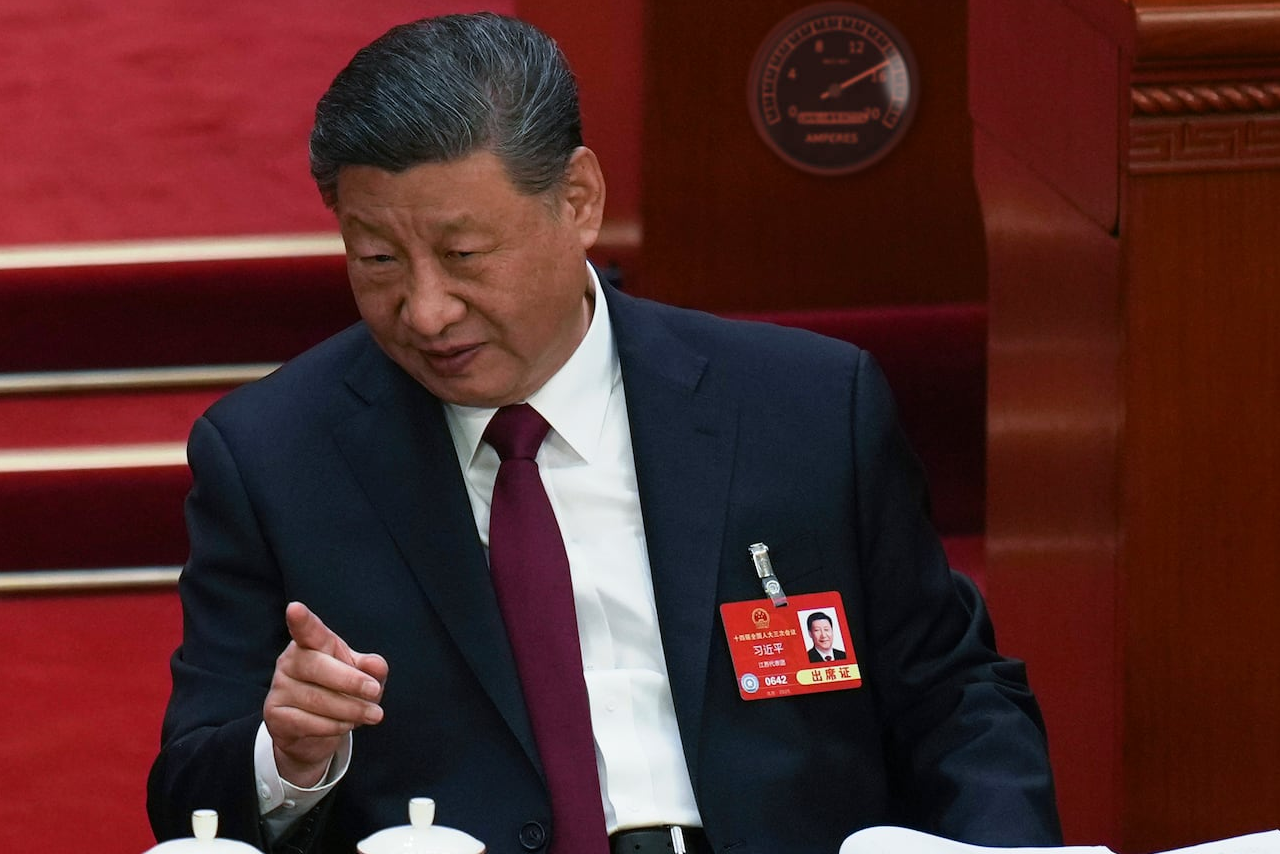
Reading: 15 A
